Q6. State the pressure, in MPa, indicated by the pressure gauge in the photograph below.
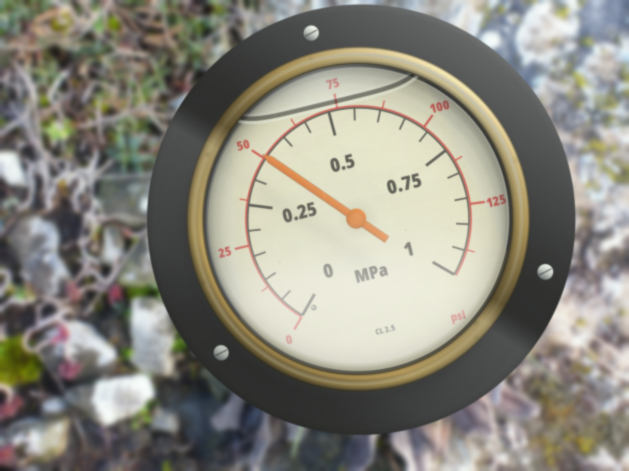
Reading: 0.35 MPa
